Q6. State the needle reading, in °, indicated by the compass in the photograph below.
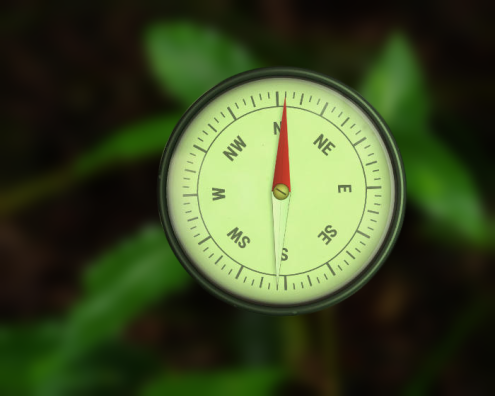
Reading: 5 °
